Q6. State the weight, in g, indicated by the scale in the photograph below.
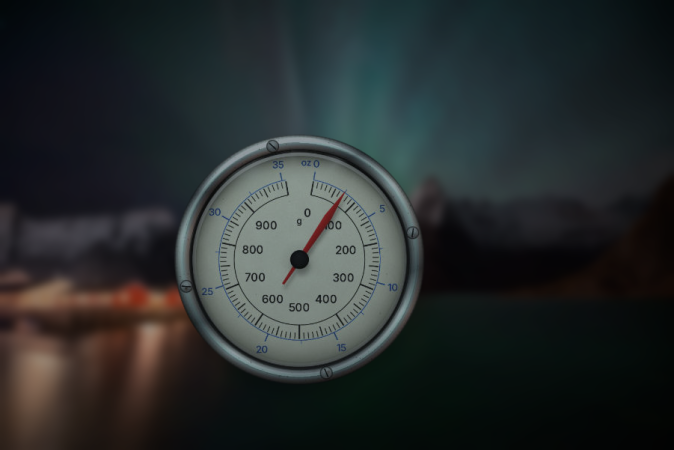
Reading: 70 g
